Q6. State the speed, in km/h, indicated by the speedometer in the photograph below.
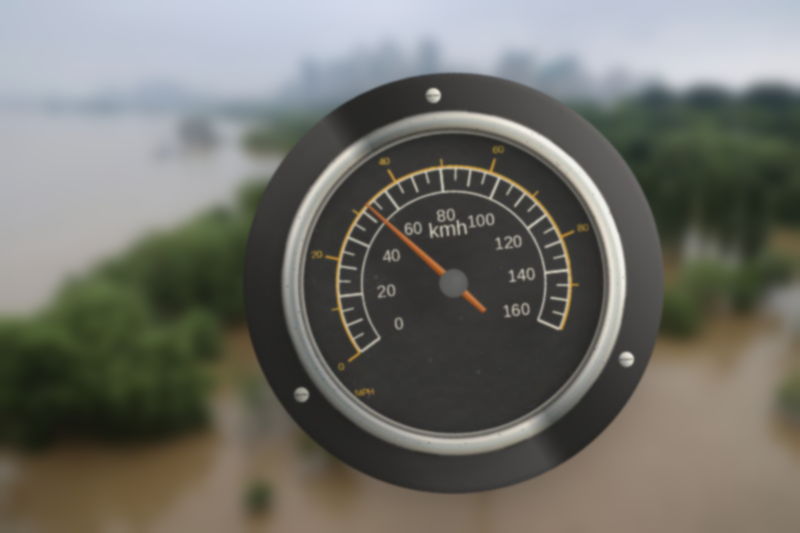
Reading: 52.5 km/h
